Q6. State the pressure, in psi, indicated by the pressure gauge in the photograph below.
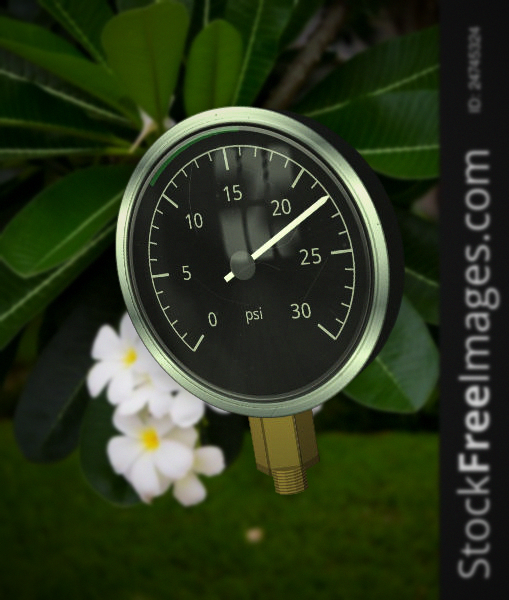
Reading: 22 psi
